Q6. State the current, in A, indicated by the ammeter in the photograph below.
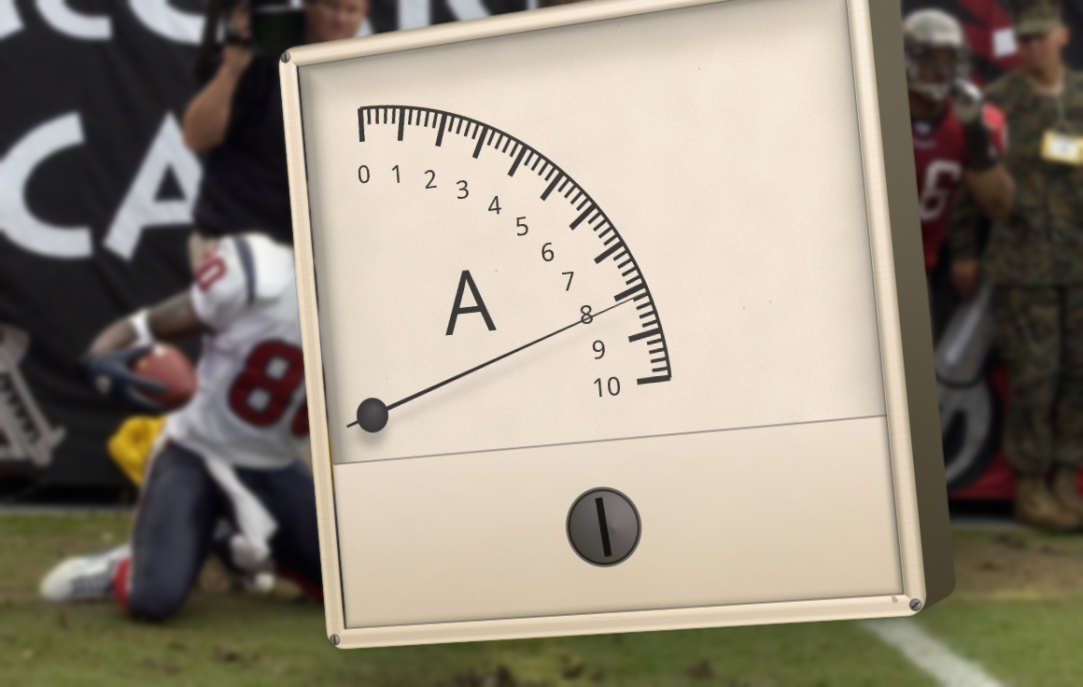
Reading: 8.2 A
